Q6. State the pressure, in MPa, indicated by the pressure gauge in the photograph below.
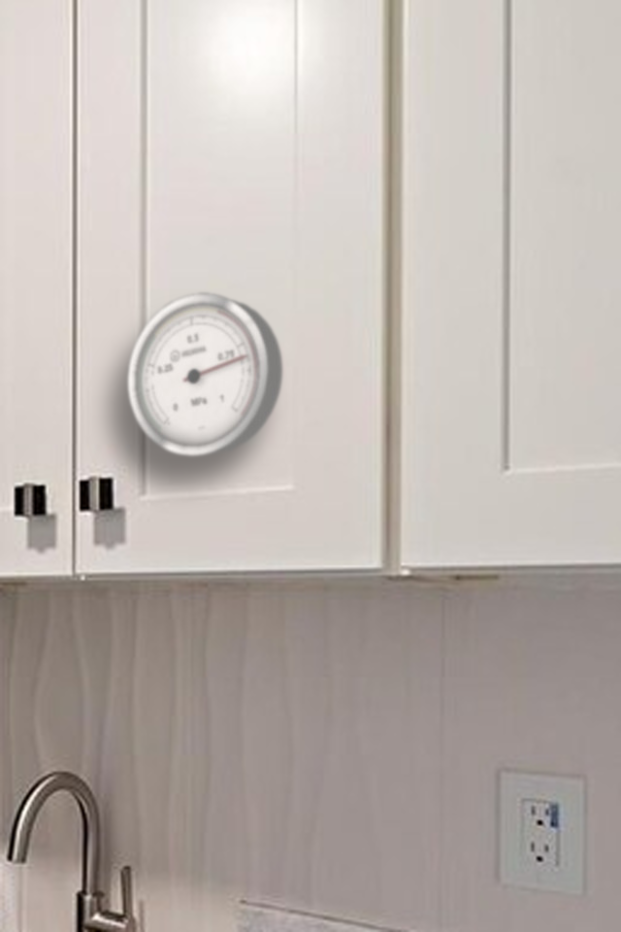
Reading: 0.8 MPa
